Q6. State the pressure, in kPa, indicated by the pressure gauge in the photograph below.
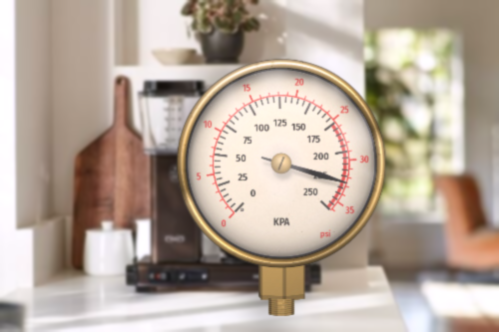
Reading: 225 kPa
